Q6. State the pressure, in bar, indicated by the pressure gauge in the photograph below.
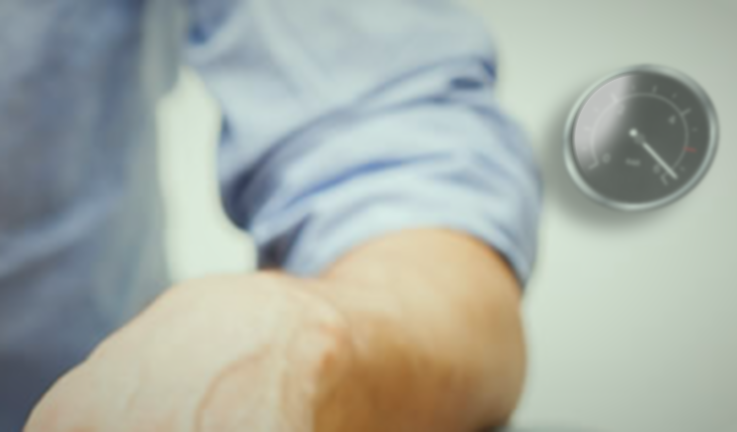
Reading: 5.75 bar
